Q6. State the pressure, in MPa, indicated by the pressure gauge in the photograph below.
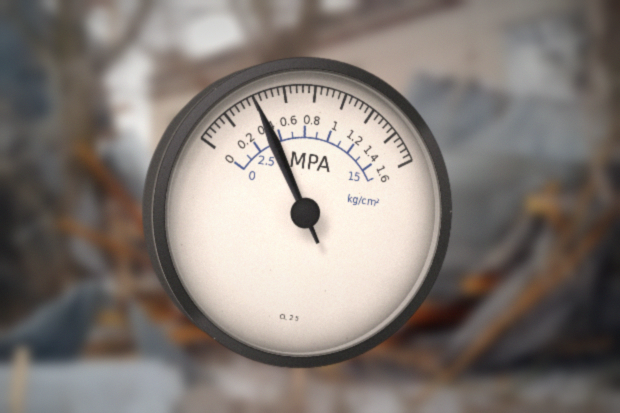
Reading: 0.4 MPa
